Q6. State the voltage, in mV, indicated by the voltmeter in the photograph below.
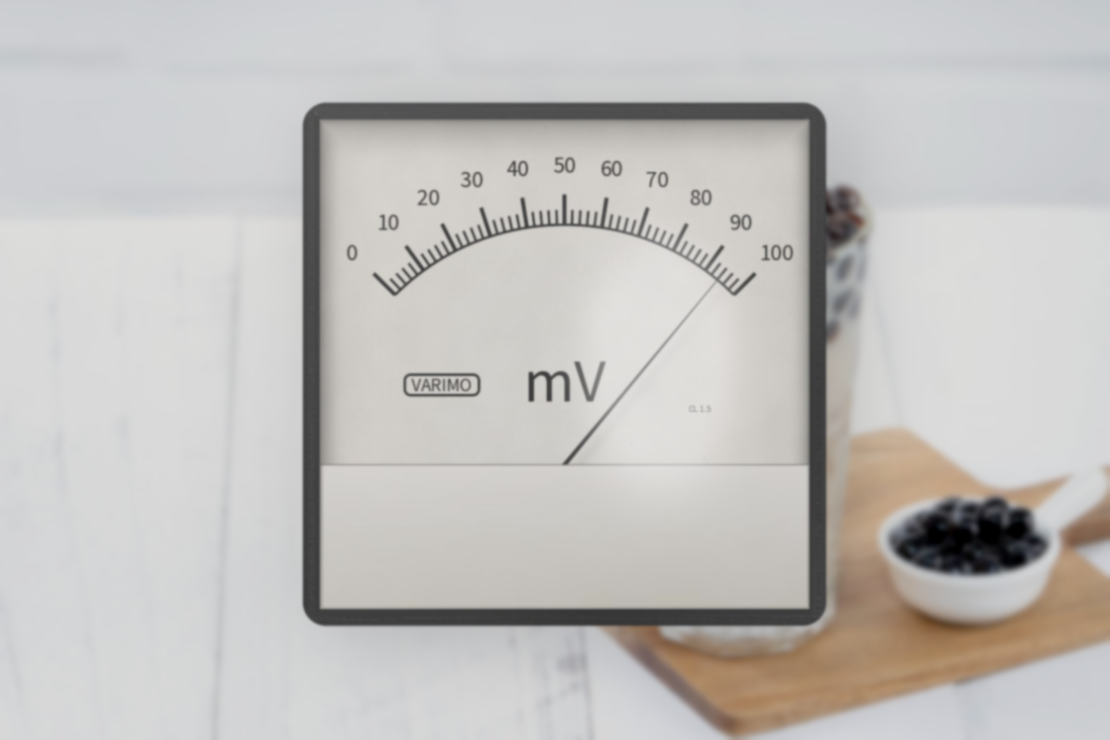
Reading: 94 mV
